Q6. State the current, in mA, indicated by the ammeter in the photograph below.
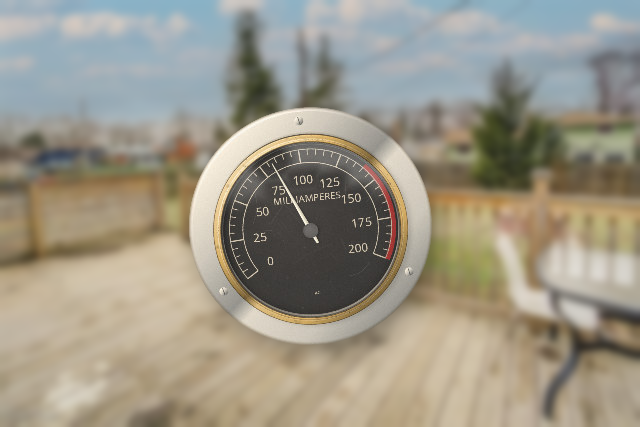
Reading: 82.5 mA
